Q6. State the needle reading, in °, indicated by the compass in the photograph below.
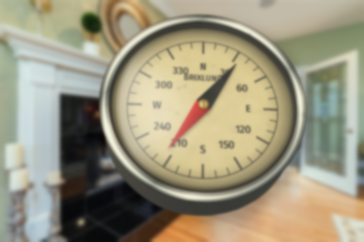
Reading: 215 °
